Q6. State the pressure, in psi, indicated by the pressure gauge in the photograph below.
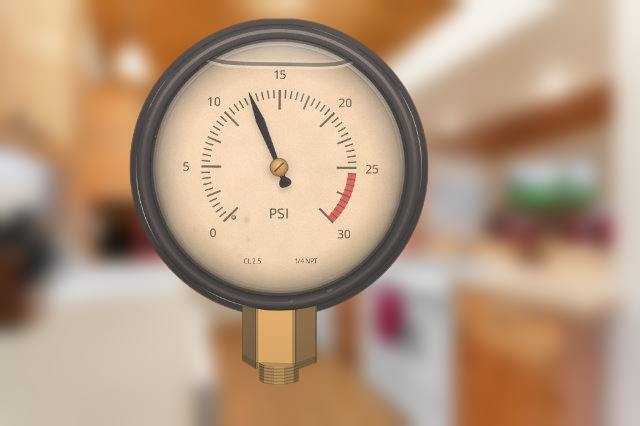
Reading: 12.5 psi
